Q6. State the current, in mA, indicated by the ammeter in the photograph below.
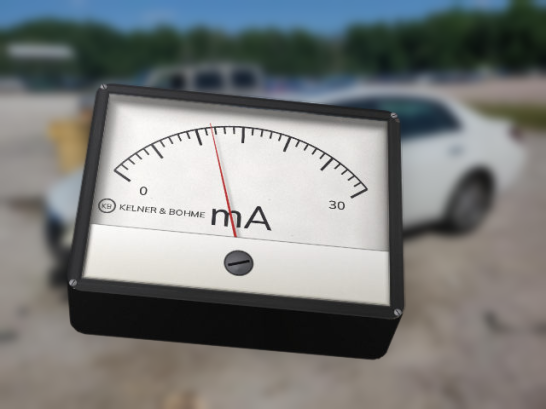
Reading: 11.5 mA
